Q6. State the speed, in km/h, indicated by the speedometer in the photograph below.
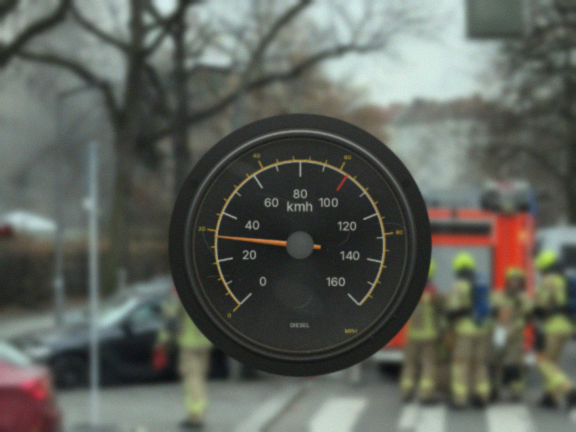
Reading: 30 km/h
